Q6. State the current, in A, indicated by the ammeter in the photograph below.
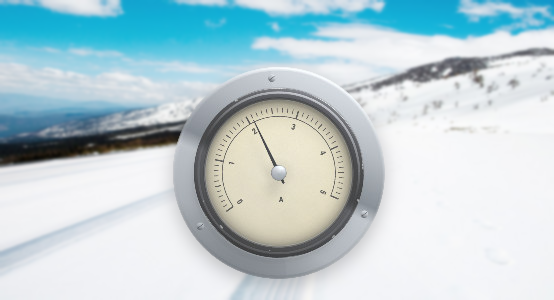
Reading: 2.1 A
